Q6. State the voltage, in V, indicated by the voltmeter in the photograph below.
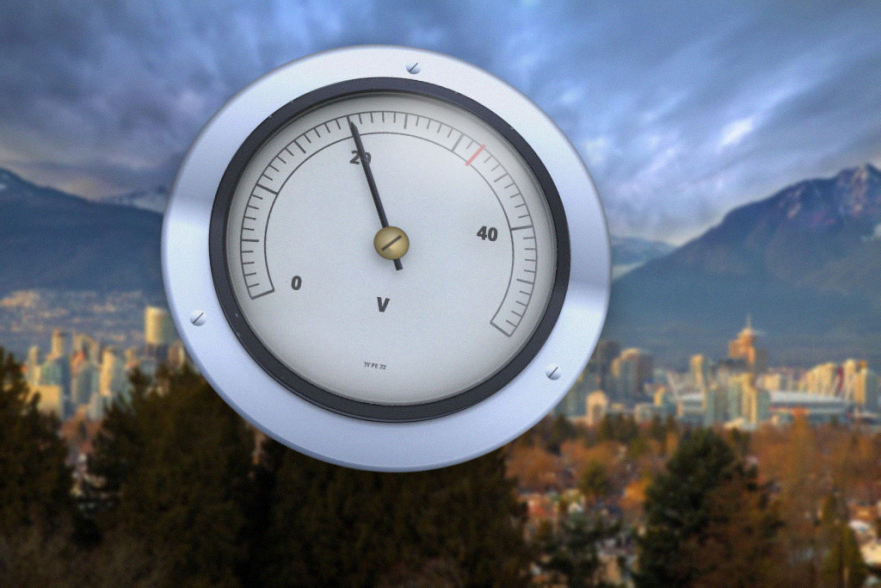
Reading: 20 V
